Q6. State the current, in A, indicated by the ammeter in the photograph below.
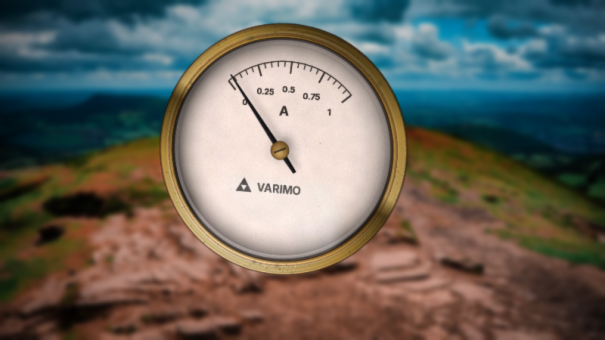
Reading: 0.05 A
